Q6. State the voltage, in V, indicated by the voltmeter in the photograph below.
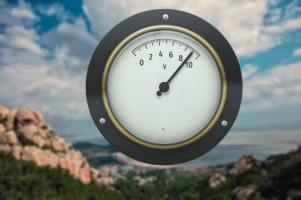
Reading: 9 V
